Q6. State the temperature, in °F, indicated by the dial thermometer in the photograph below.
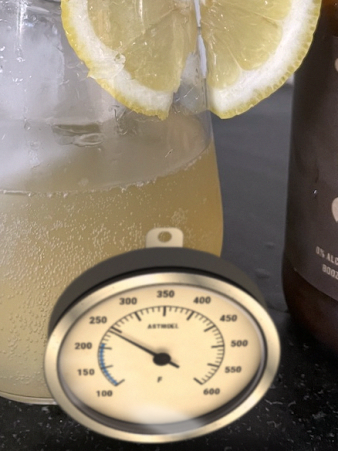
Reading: 250 °F
